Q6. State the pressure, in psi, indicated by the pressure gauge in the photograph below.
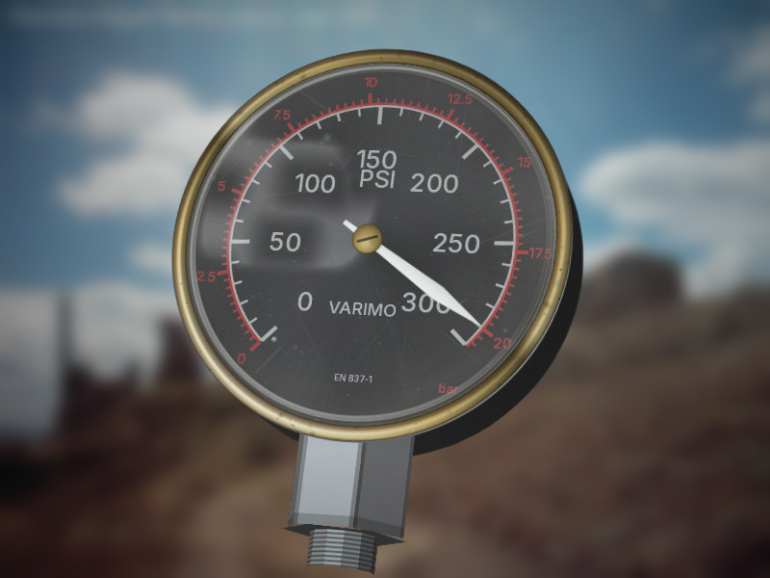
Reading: 290 psi
